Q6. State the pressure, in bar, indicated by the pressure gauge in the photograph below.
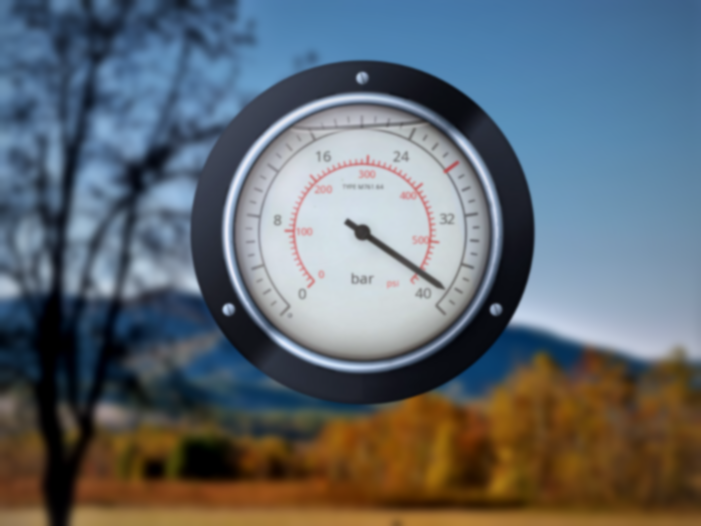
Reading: 38.5 bar
